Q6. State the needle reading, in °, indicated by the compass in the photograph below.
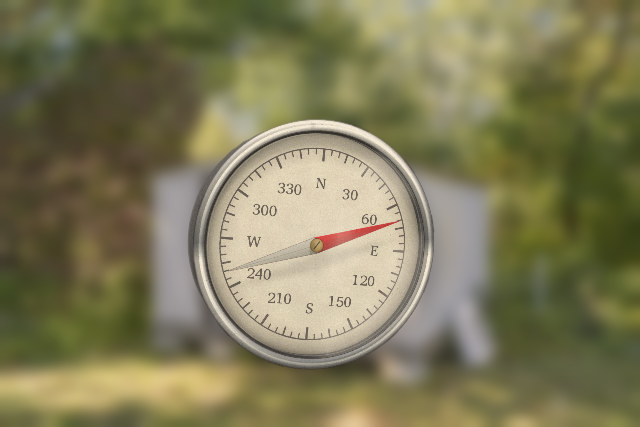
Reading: 70 °
